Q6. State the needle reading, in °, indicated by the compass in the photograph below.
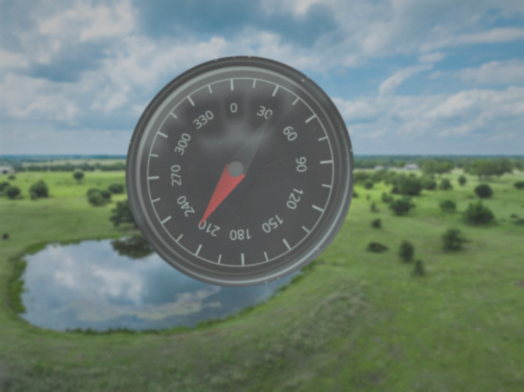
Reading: 217.5 °
